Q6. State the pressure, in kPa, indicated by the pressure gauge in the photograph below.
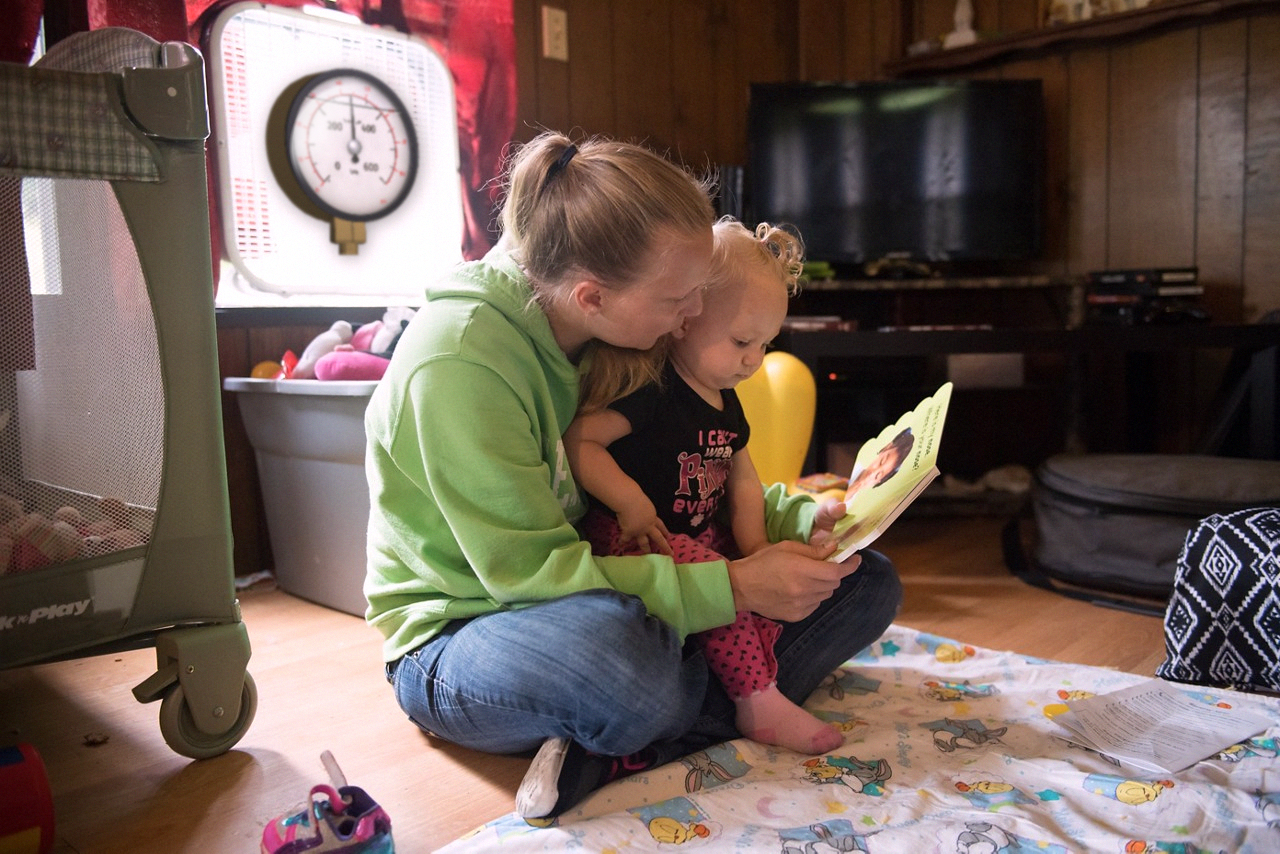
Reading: 300 kPa
